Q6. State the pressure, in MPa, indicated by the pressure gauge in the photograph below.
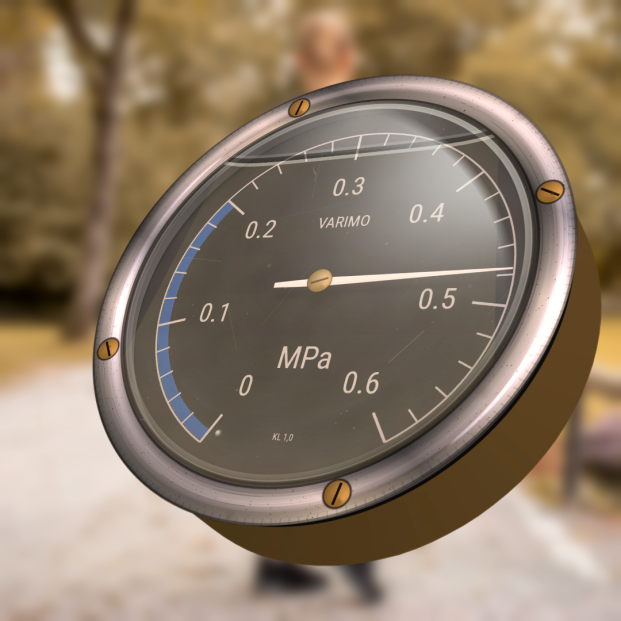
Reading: 0.48 MPa
